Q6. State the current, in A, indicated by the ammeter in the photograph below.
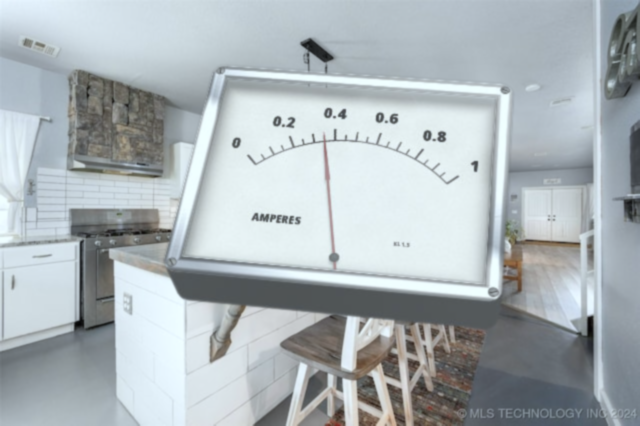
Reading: 0.35 A
